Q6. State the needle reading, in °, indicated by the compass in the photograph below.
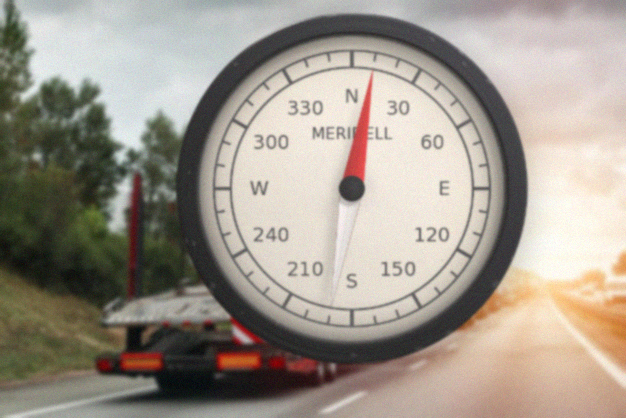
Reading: 10 °
